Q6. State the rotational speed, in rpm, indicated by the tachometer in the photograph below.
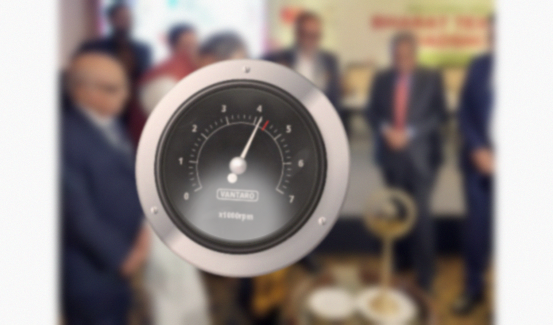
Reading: 4200 rpm
